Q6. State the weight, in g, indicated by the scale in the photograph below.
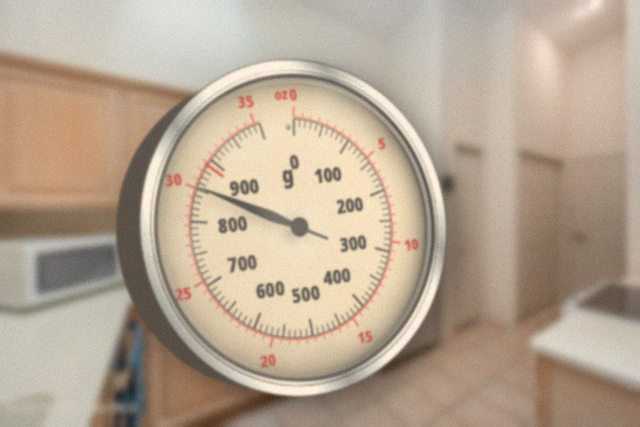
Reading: 850 g
